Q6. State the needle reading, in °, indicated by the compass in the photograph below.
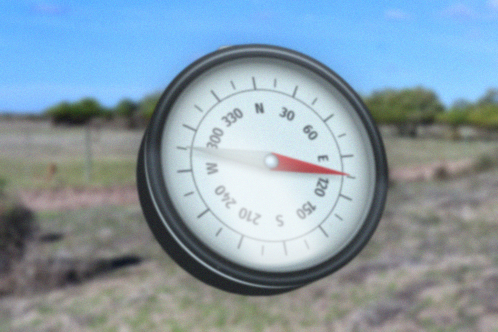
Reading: 105 °
